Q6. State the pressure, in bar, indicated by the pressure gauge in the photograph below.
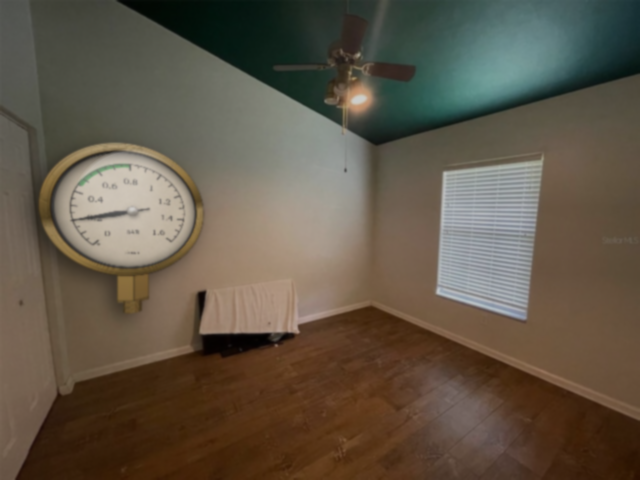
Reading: 0.2 bar
